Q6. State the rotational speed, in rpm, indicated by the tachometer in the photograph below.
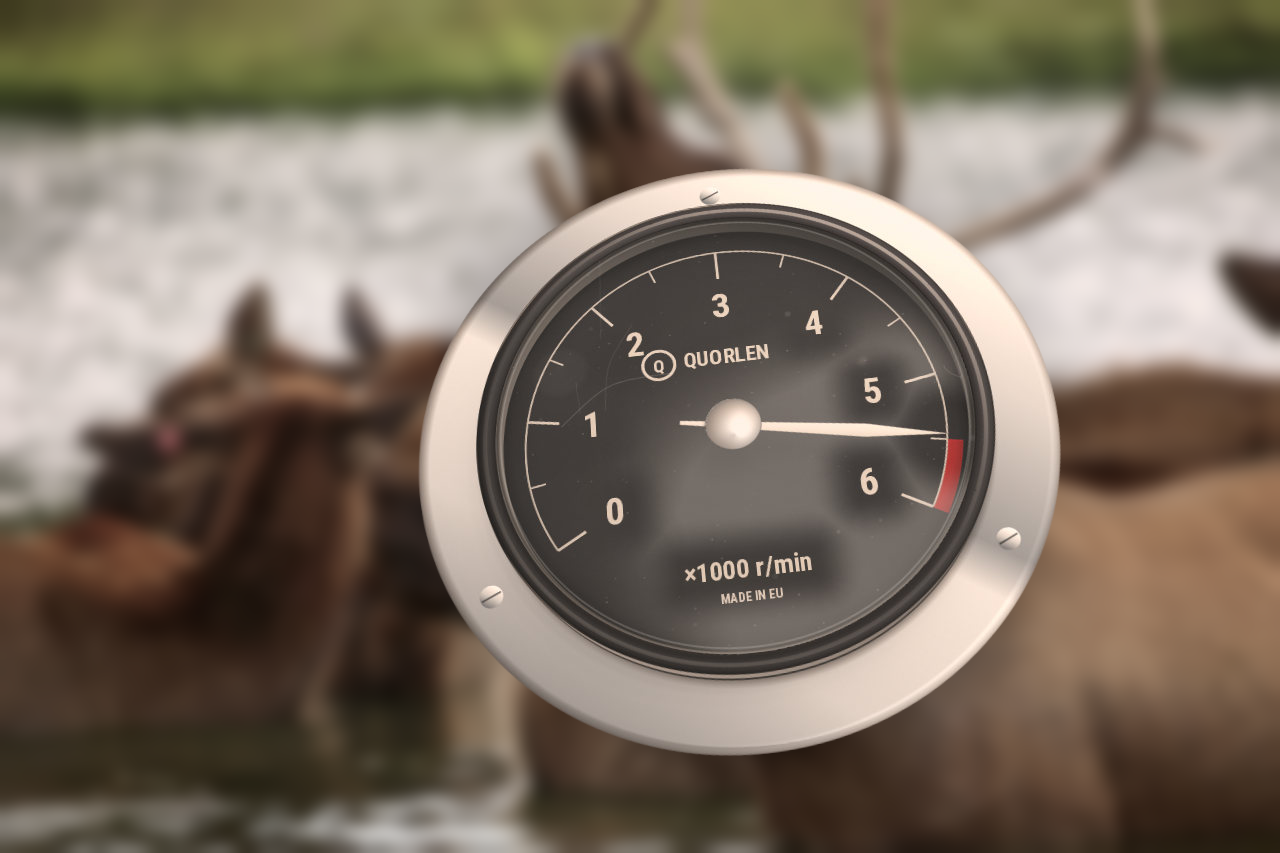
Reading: 5500 rpm
